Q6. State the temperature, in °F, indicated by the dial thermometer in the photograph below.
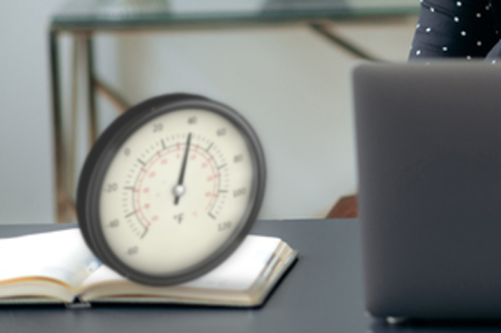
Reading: 40 °F
